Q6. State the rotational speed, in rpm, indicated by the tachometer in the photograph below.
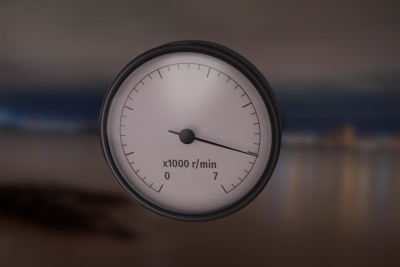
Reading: 6000 rpm
